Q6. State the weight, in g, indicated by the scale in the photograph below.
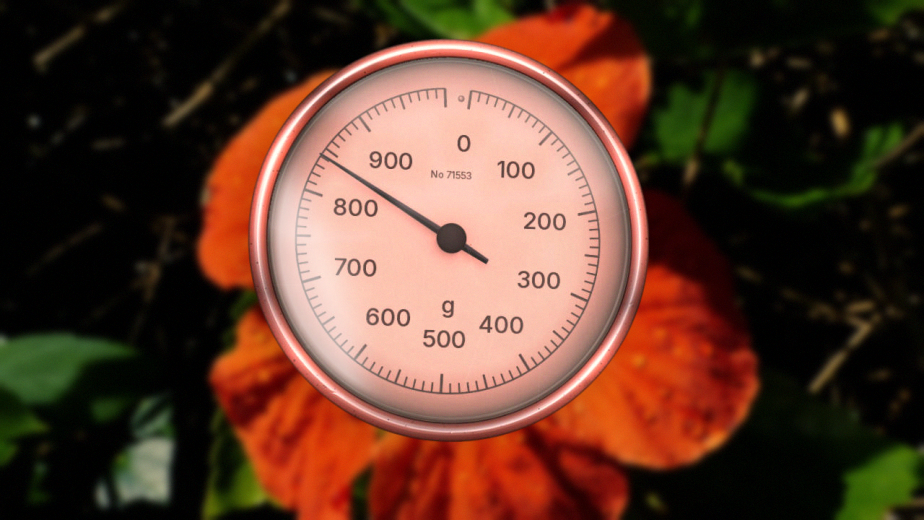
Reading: 840 g
